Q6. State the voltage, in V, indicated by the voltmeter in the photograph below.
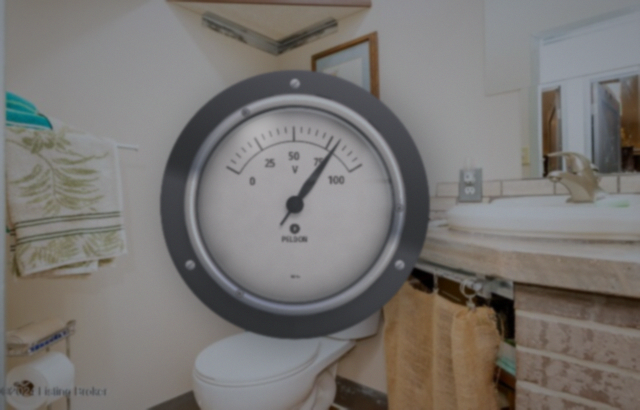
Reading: 80 V
